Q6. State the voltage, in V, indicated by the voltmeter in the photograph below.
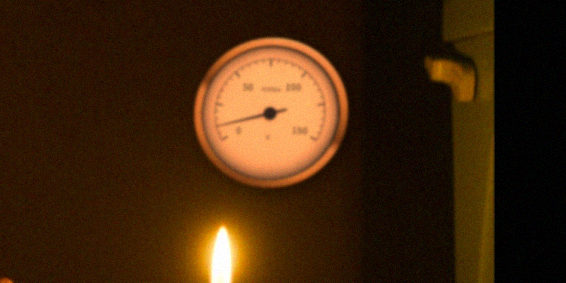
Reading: 10 V
